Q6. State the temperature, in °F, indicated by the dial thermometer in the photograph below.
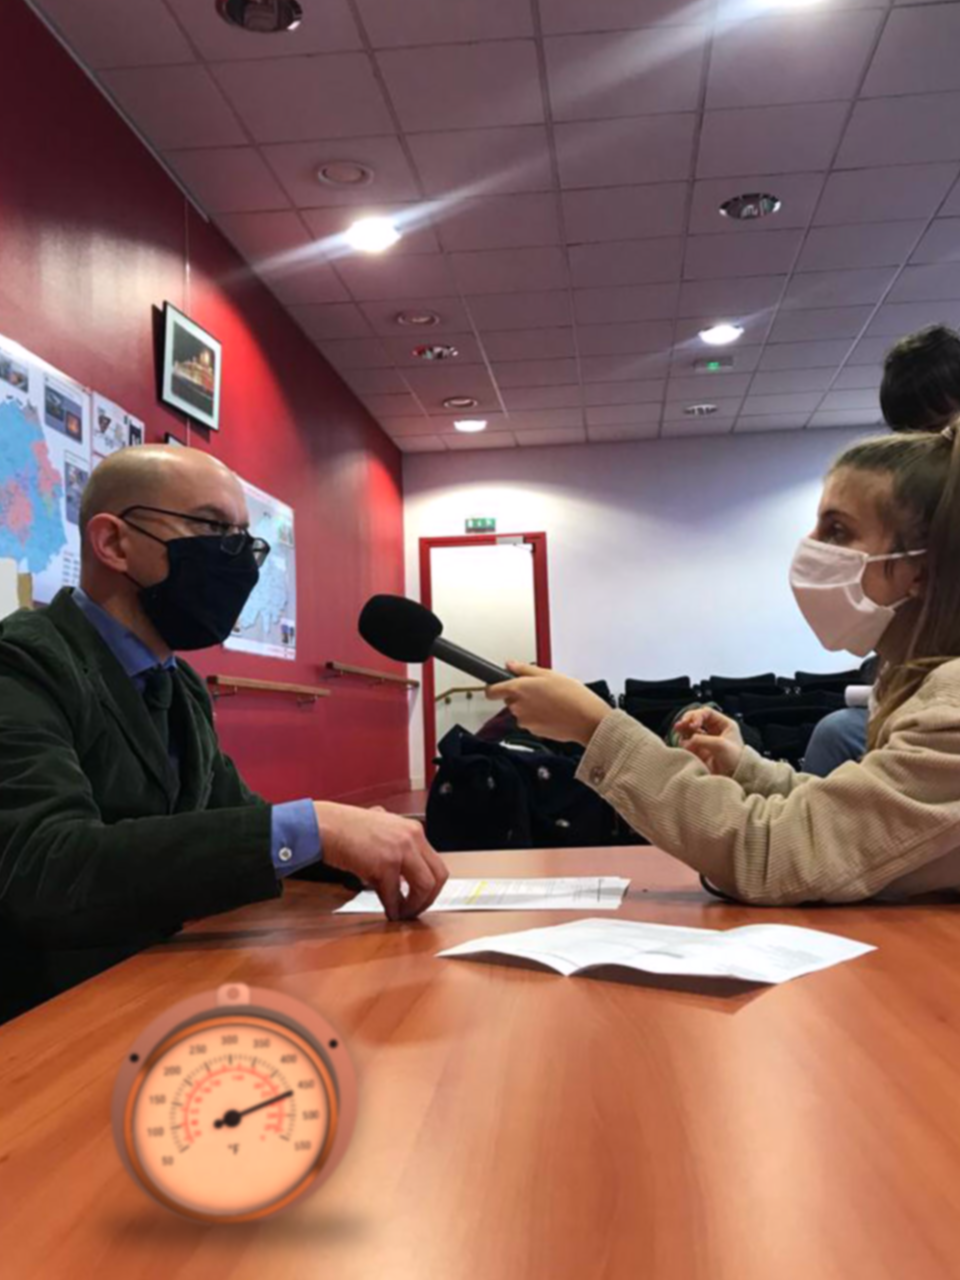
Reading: 450 °F
